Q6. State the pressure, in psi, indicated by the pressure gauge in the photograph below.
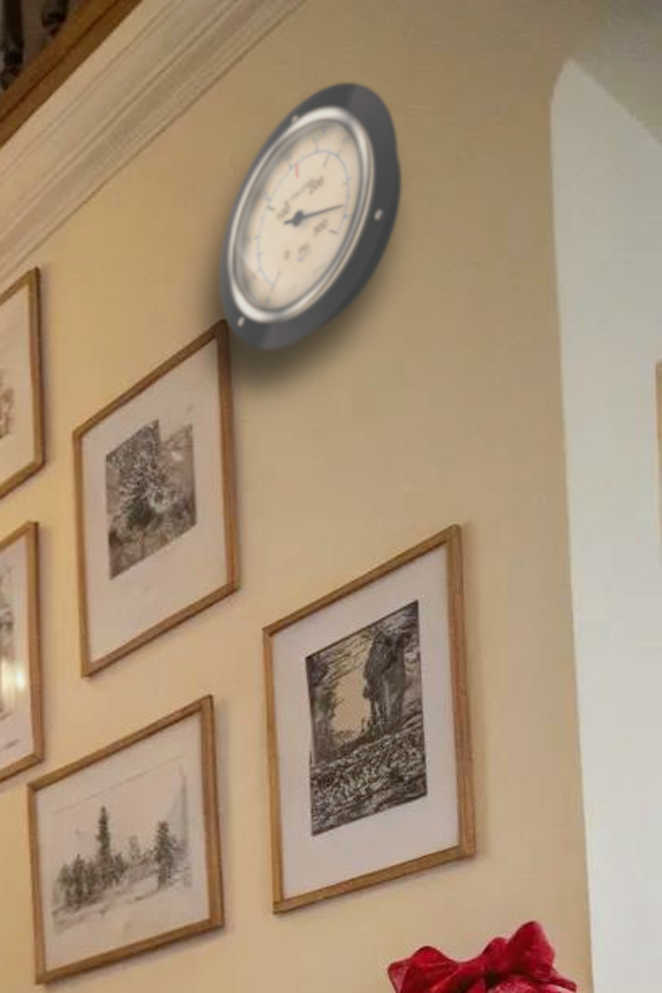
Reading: 275 psi
